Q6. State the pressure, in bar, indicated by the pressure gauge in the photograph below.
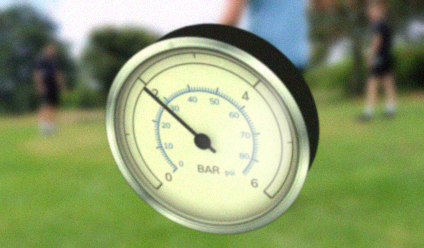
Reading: 2 bar
